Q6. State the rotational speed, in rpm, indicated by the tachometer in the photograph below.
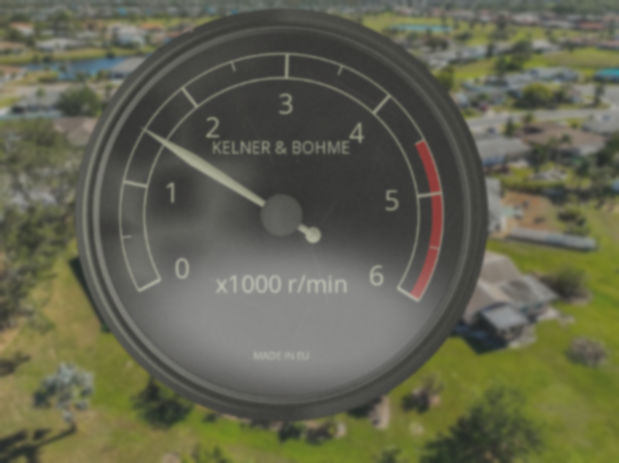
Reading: 1500 rpm
